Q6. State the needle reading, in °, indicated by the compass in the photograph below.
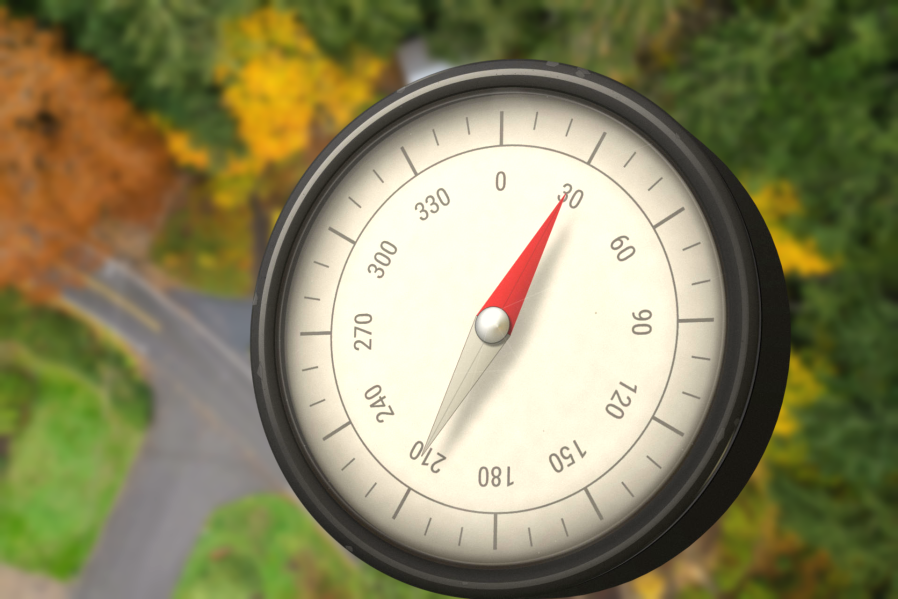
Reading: 30 °
